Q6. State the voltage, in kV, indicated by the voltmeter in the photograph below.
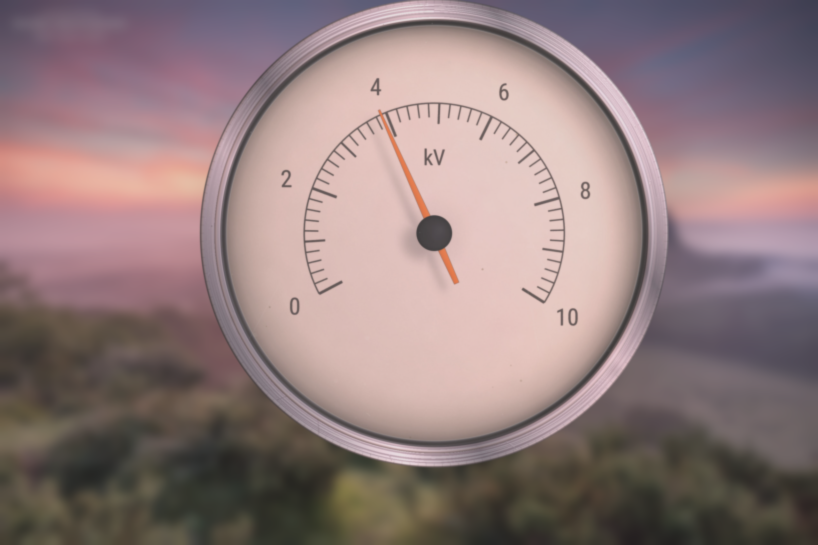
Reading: 3.9 kV
